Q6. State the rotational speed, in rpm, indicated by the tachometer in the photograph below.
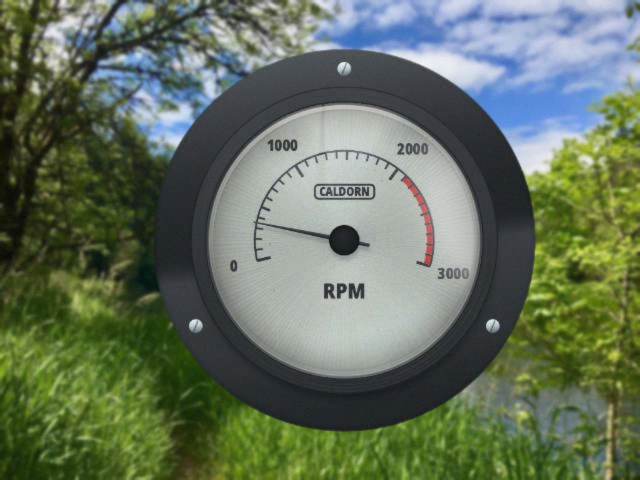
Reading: 350 rpm
